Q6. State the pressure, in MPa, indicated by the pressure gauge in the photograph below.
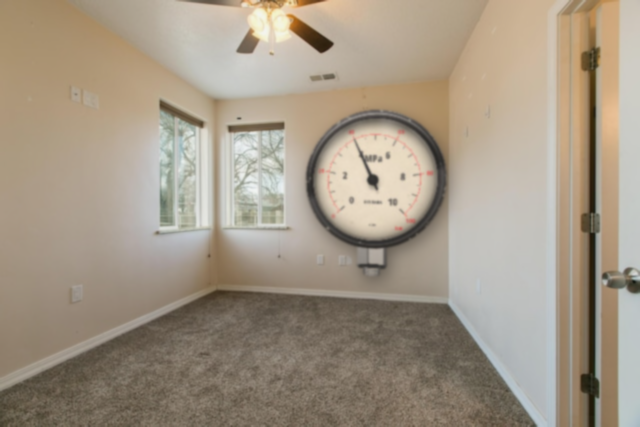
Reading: 4 MPa
